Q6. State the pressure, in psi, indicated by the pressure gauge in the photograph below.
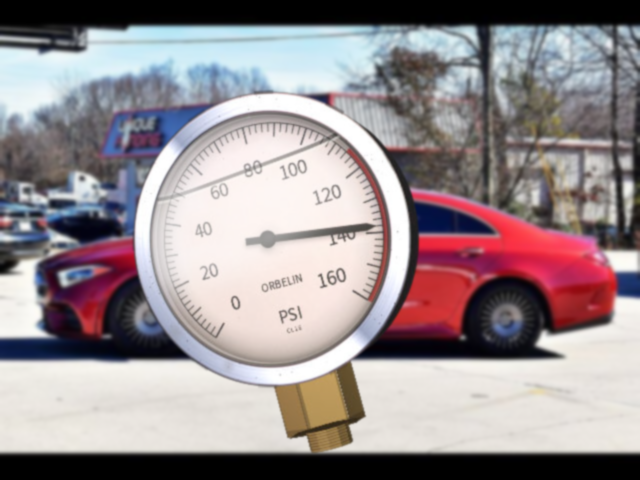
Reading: 138 psi
